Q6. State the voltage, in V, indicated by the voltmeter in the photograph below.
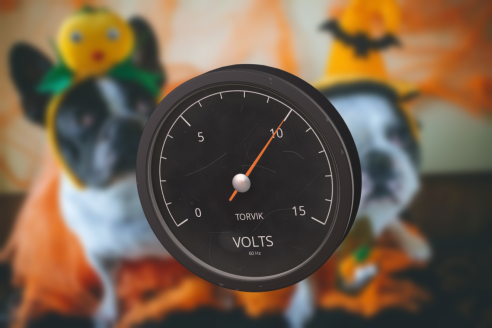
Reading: 10 V
